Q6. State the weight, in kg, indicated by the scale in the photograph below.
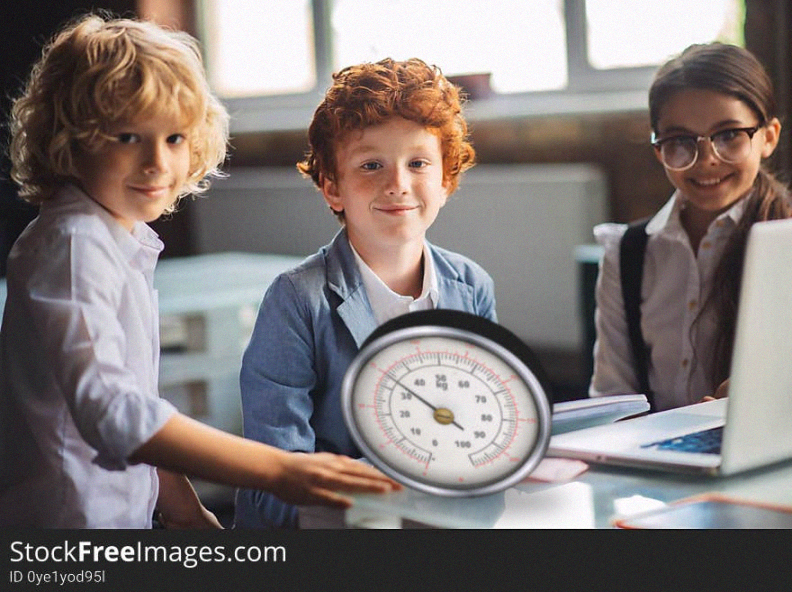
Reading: 35 kg
